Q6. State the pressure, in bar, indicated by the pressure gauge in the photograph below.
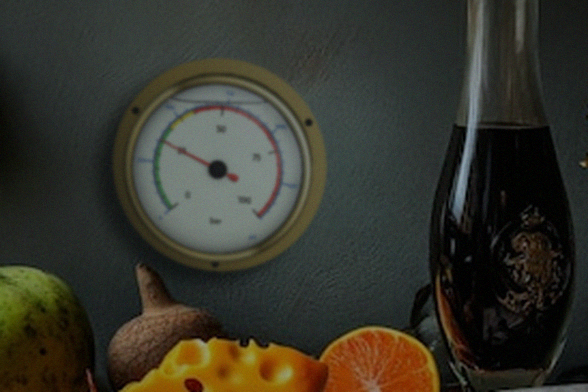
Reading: 25 bar
